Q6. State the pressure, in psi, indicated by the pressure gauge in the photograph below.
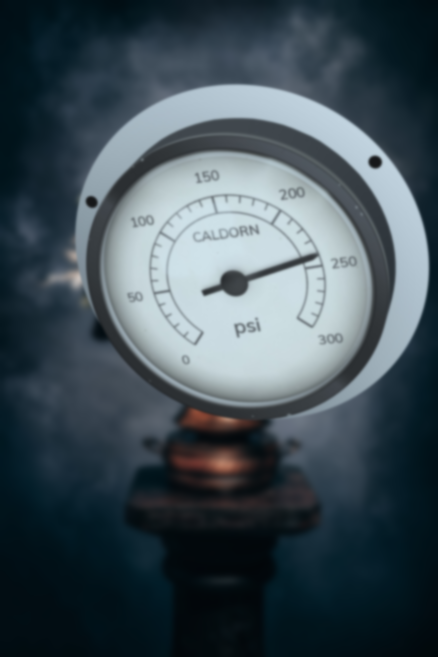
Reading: 240 psi
